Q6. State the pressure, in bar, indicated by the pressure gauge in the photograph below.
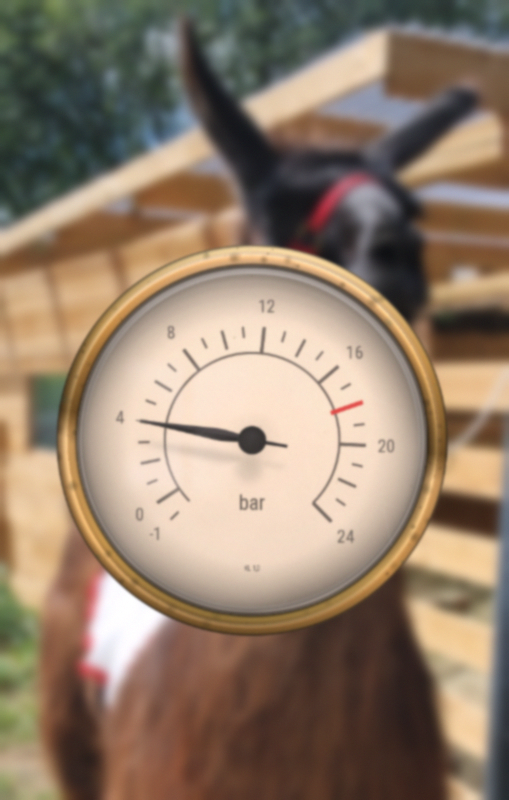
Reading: 4 bar
